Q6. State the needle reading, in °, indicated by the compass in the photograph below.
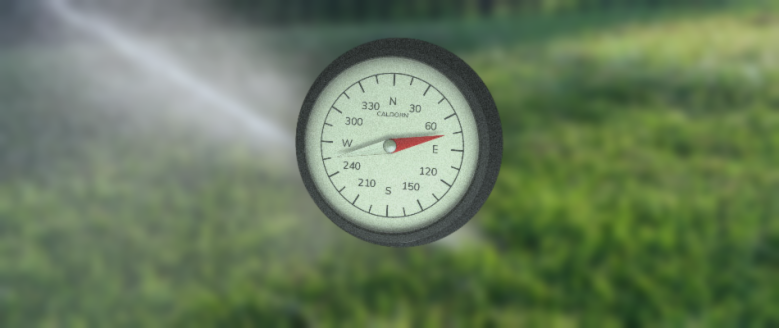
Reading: 75 °
